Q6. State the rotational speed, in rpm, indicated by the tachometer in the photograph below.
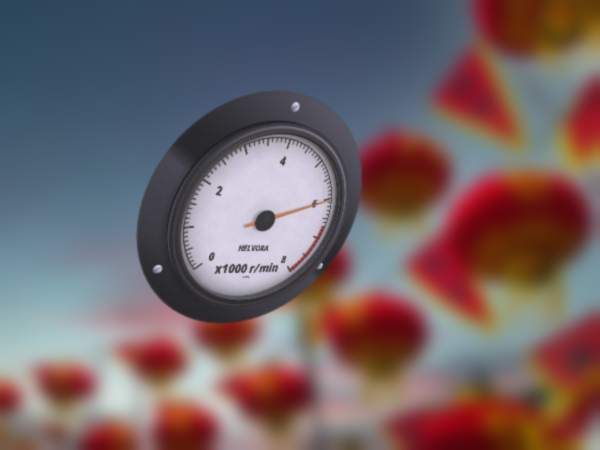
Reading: 6000 rpm
